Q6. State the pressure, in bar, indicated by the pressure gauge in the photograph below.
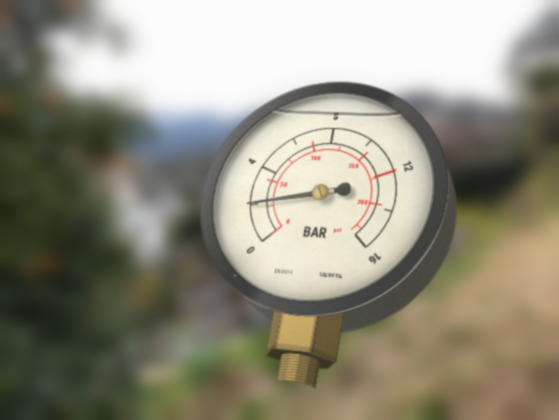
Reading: 2 bar
